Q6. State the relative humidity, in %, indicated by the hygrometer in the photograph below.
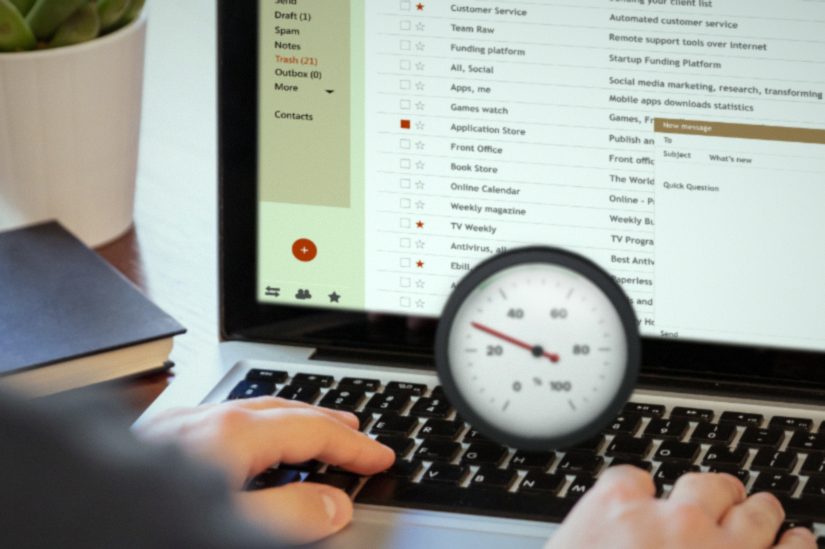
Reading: 28 %
